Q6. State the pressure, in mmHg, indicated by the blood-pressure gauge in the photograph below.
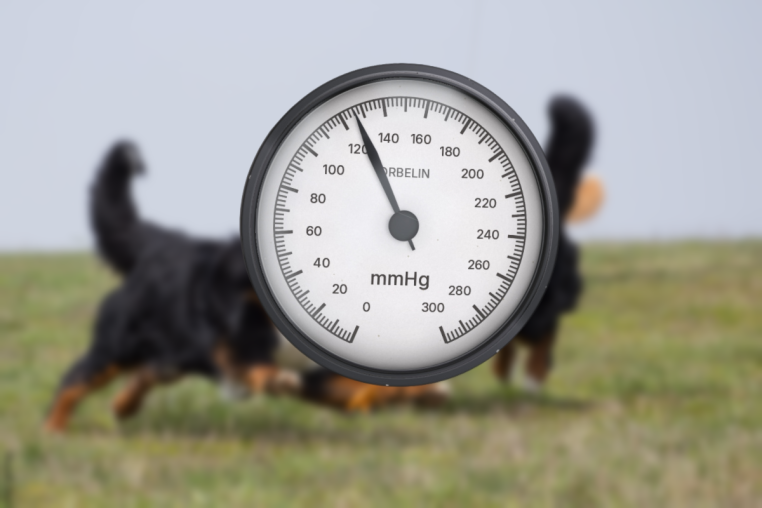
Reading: 126 mmHg
